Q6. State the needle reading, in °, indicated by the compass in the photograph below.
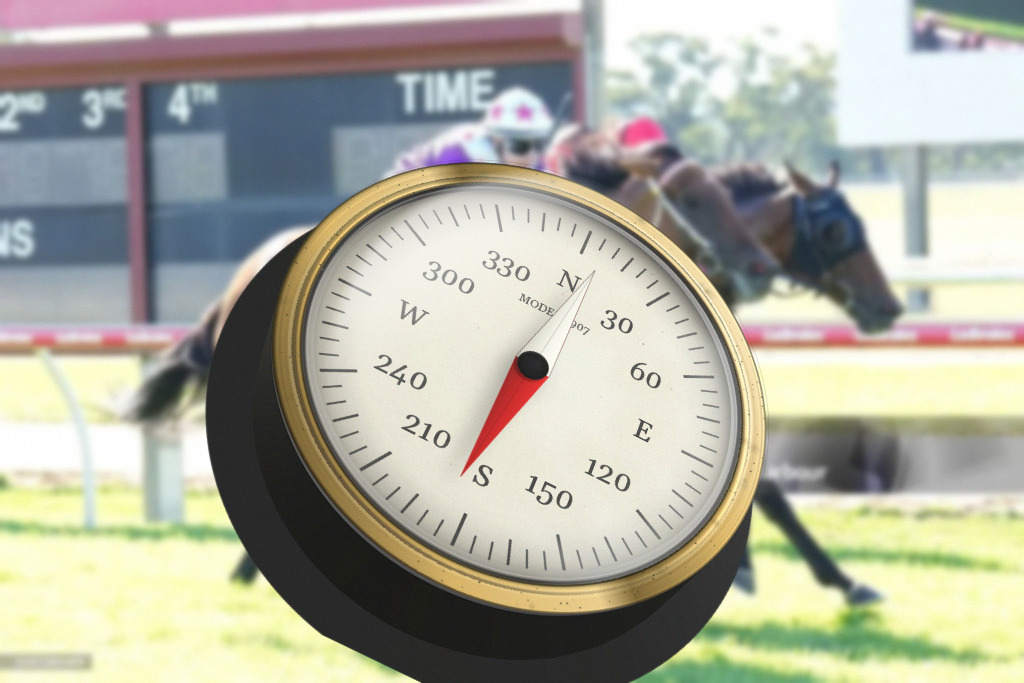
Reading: 187.5 °
